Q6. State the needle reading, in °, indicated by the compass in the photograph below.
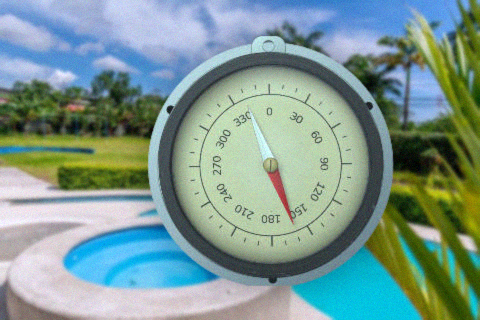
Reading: 160 °
